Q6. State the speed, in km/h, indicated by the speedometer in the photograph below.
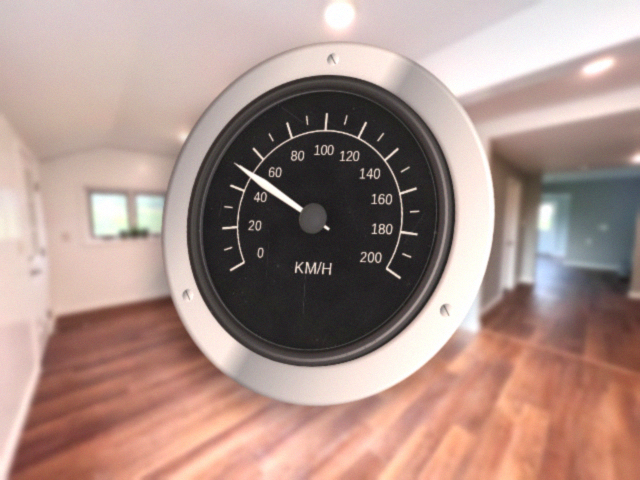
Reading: 50 km/h
